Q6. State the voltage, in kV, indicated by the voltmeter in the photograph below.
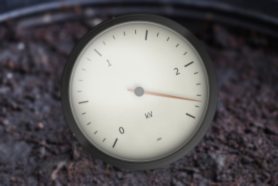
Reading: 2.35 kV
